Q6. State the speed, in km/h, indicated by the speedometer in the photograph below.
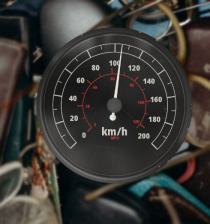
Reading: 105 km/h
